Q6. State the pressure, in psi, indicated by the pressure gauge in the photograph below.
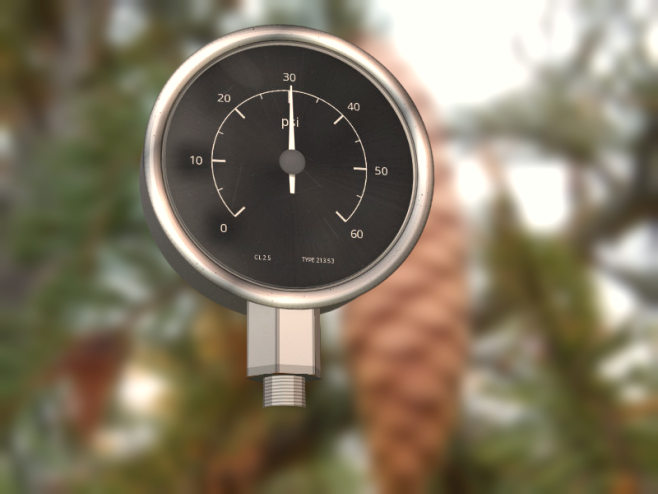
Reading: 30 psi
